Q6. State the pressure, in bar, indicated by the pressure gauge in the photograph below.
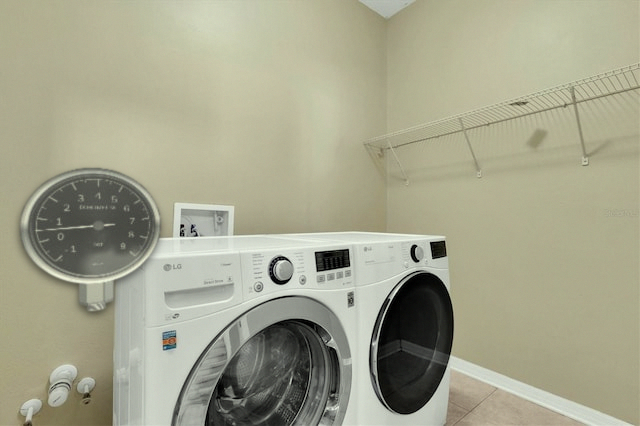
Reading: 0.5 bar
